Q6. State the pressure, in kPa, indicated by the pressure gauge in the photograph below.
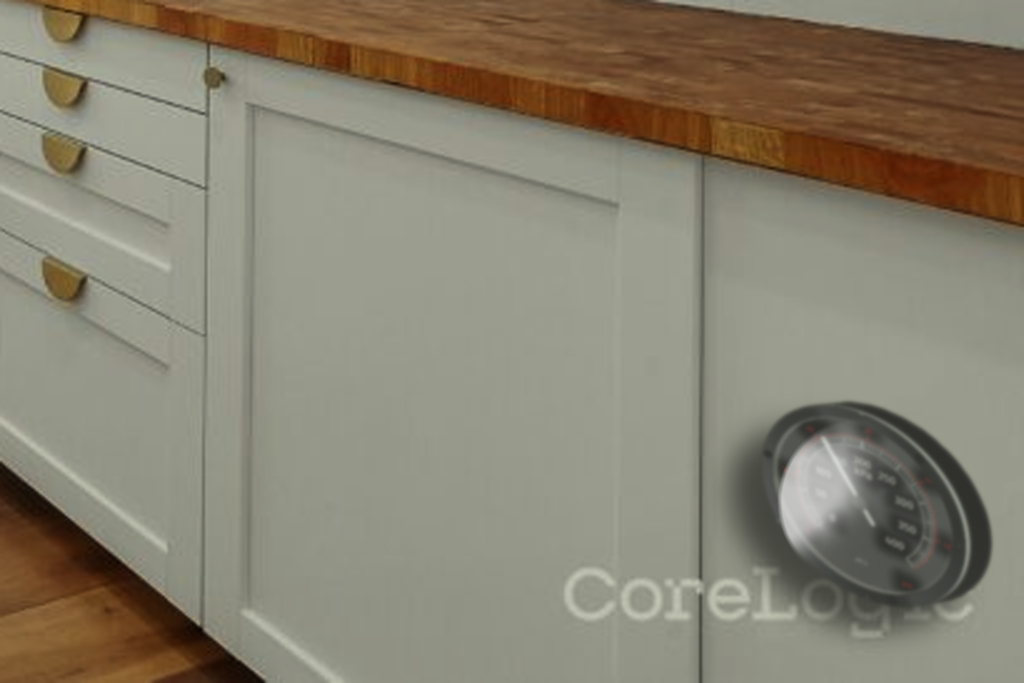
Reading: 150 kPa
